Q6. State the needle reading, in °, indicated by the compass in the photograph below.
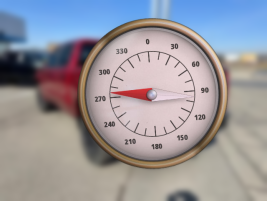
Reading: 277.5 °
